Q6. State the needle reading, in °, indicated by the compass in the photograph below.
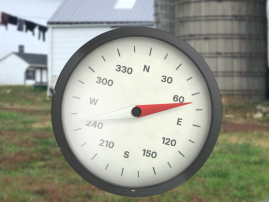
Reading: 67.5 °
